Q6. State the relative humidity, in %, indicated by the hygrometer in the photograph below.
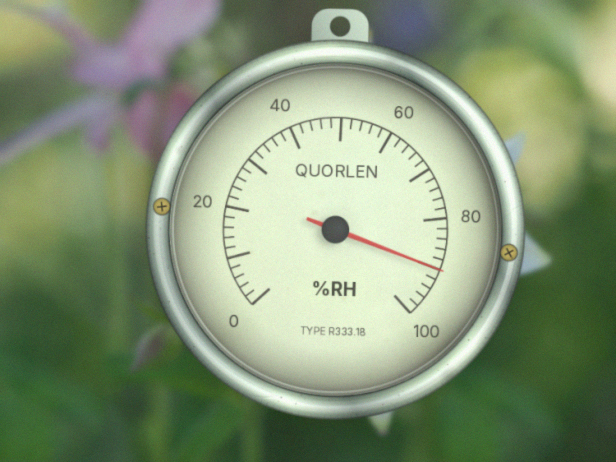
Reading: 90 %
